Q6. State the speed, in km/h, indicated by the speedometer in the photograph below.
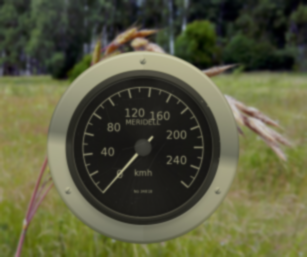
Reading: 0 km/h
